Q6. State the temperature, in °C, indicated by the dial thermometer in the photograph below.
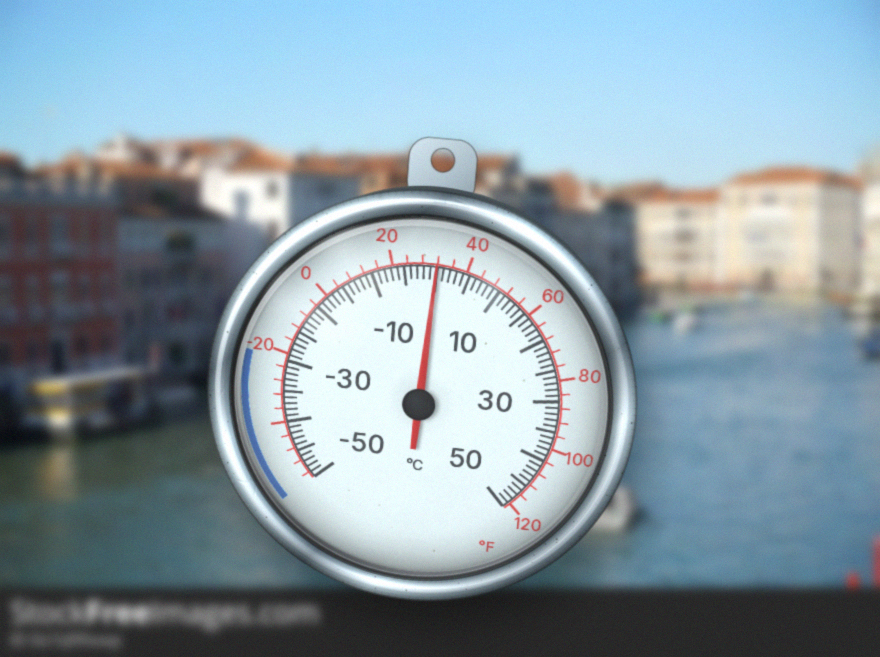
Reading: 0 °C
